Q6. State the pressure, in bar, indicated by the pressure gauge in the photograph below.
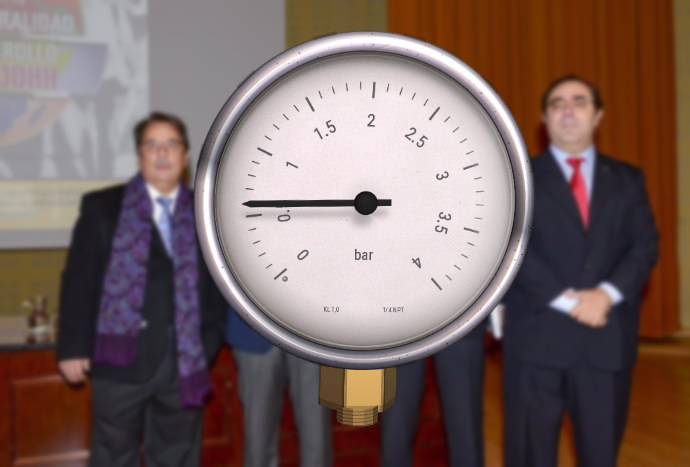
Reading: 0.6 bar
